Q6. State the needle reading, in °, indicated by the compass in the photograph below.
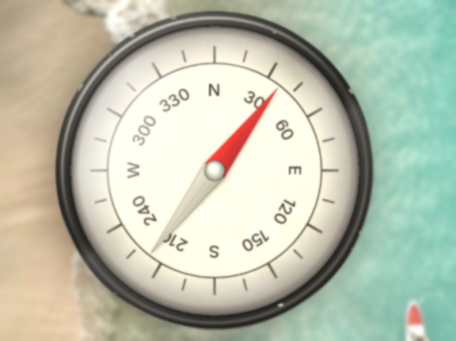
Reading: 37.5 °
